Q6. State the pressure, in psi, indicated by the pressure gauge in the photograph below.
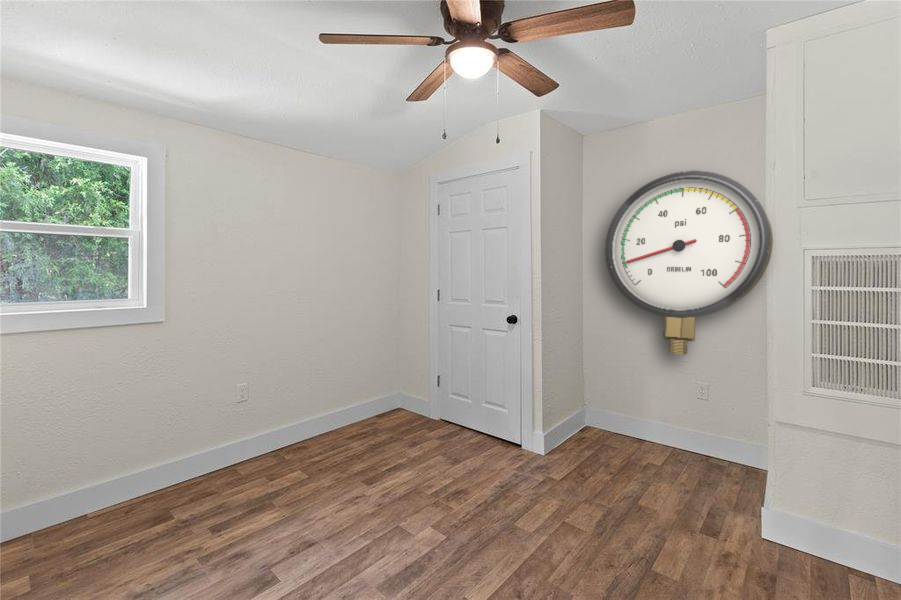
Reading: 10 psi
